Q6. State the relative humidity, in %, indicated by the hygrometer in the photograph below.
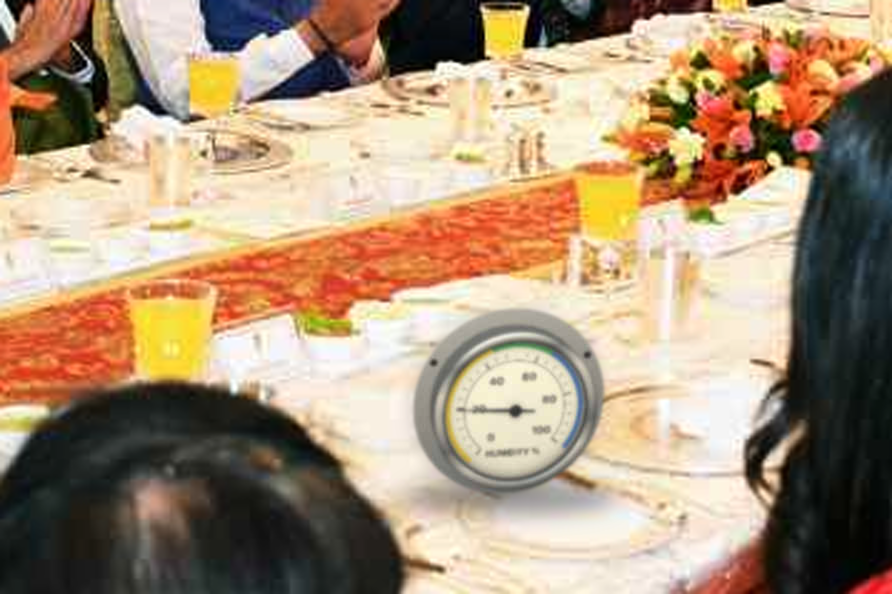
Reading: 20 %
